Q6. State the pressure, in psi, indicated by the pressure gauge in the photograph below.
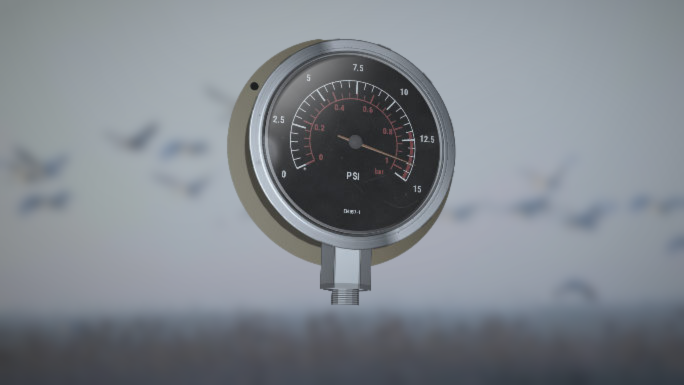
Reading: 14 psi
